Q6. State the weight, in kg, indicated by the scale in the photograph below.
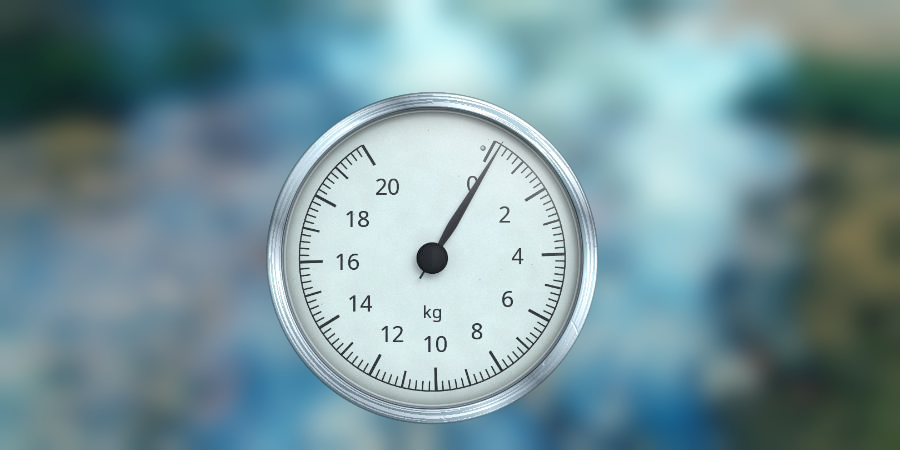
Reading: 0.2 kg
